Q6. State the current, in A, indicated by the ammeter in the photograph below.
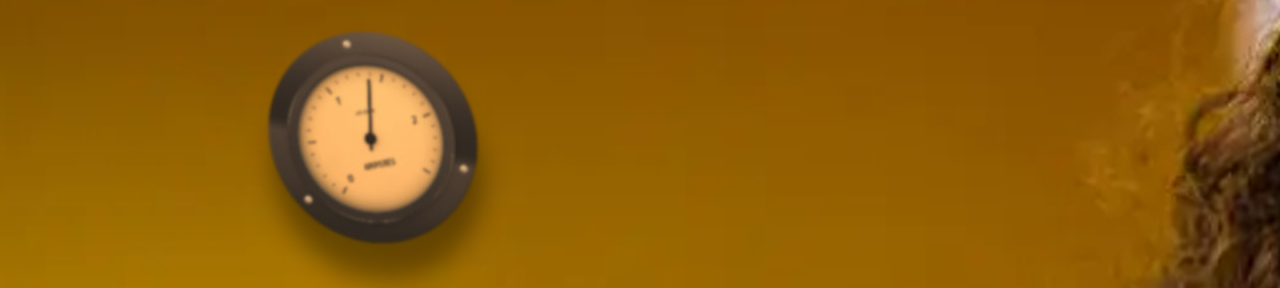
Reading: 1.4 A
